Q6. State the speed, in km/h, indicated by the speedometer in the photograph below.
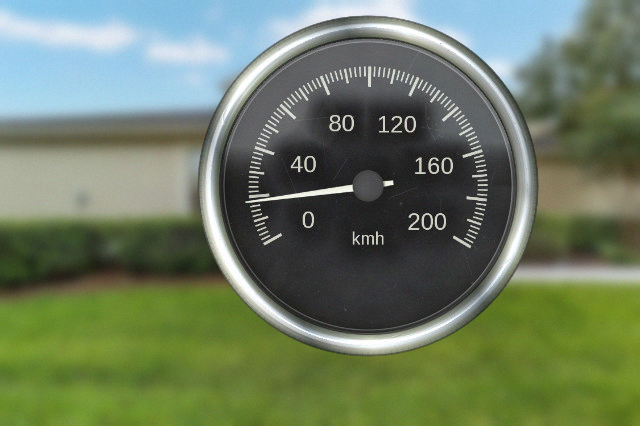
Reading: 18 km/h
